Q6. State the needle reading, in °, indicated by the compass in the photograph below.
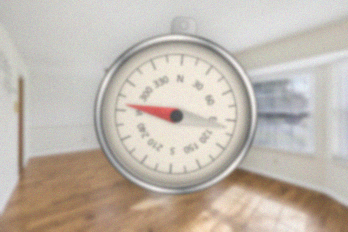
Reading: 277.5 °
